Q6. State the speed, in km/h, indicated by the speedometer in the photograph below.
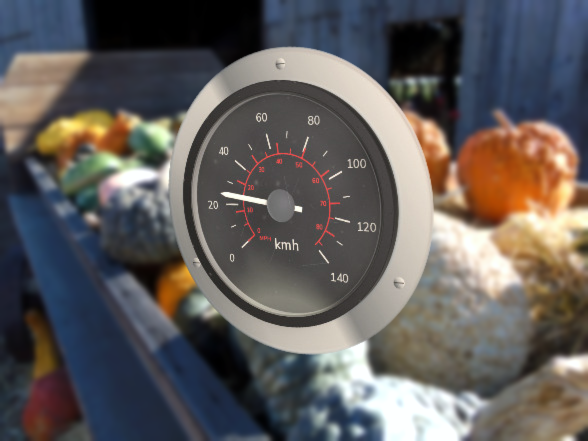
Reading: 25 km/h
